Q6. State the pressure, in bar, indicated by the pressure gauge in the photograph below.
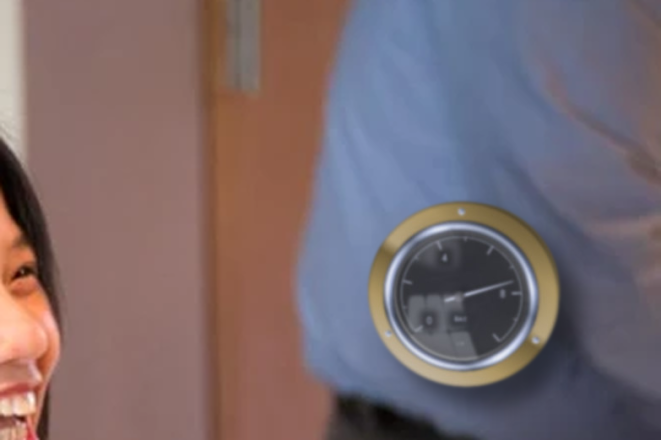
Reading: 7.5 bar
